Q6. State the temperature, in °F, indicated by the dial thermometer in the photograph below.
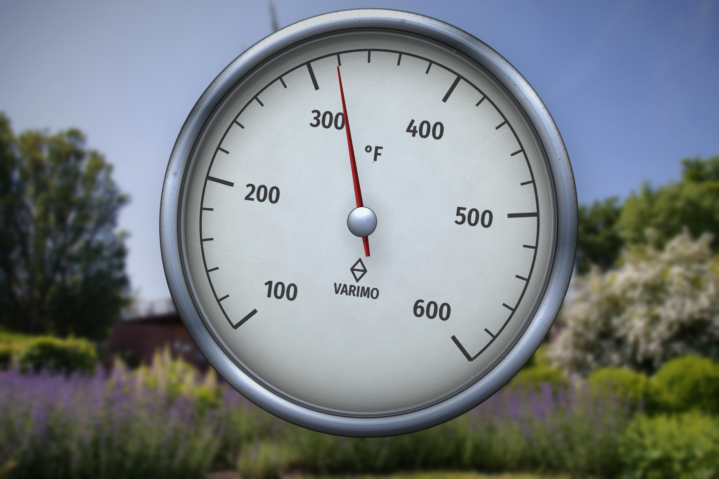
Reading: 320 °F
